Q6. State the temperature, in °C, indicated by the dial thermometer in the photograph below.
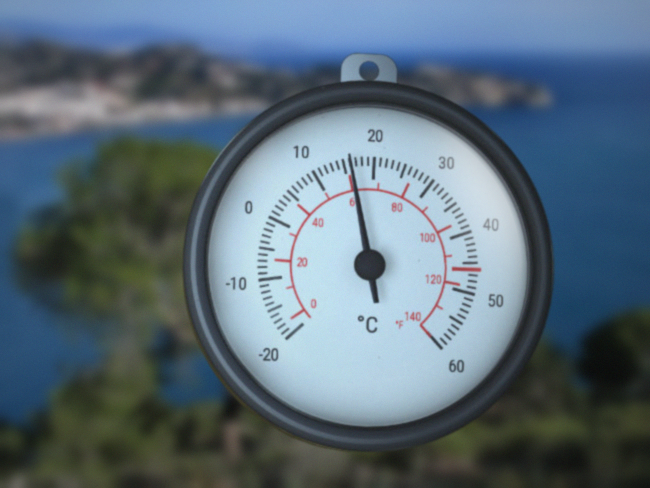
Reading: 16 °C
